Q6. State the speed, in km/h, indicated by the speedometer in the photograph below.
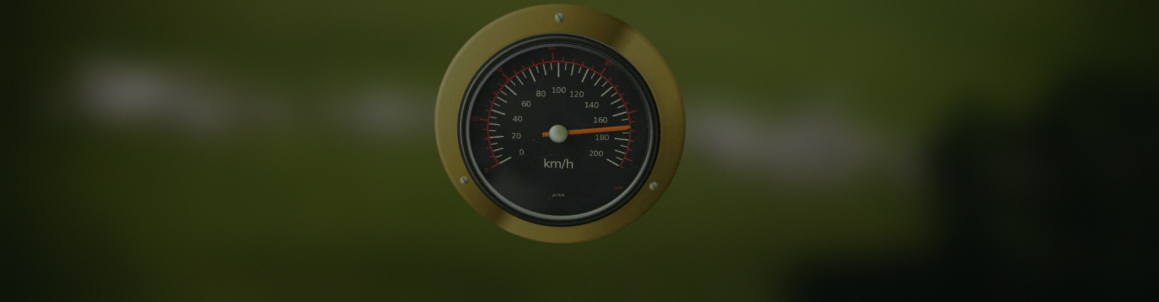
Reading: 170 km/h
